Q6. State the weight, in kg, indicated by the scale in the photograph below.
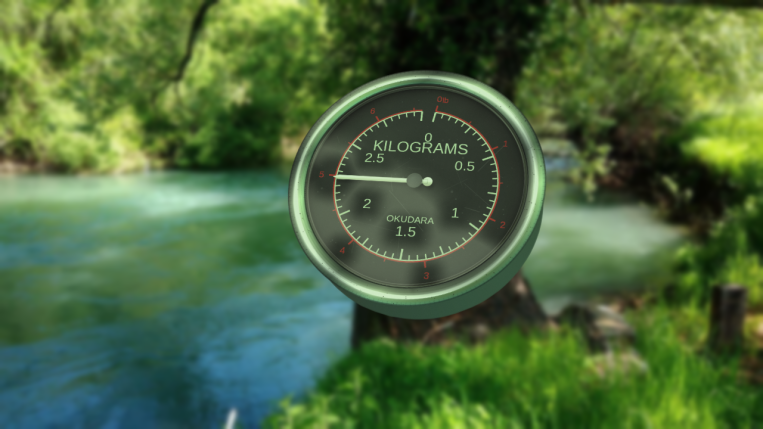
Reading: 2.25 kg
